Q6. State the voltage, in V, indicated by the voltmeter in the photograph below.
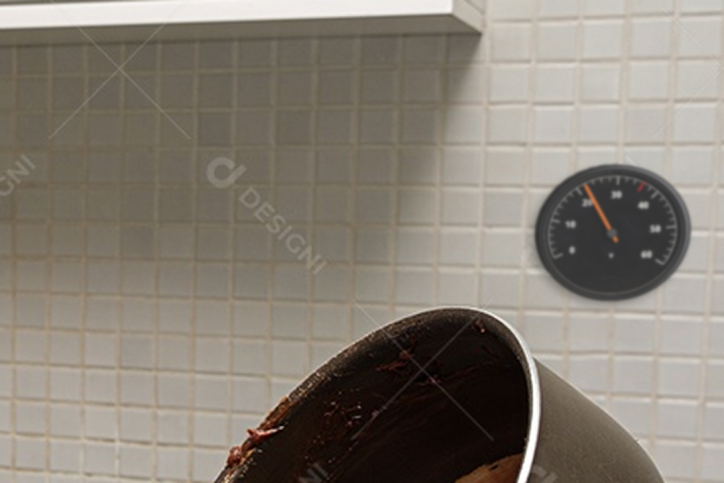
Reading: 22 V
